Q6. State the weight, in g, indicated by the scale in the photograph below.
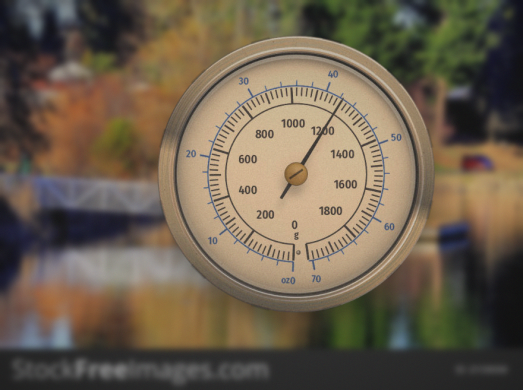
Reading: 1200 g
